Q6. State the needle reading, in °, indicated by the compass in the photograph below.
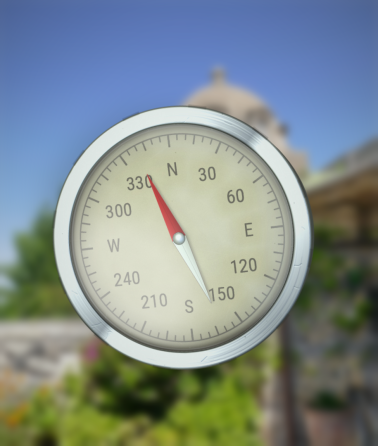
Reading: 340 °
